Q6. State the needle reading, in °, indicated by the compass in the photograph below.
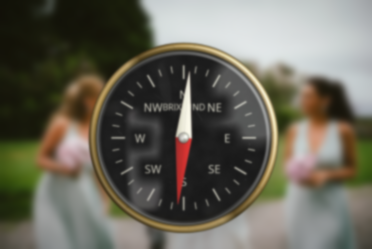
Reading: 185 °
